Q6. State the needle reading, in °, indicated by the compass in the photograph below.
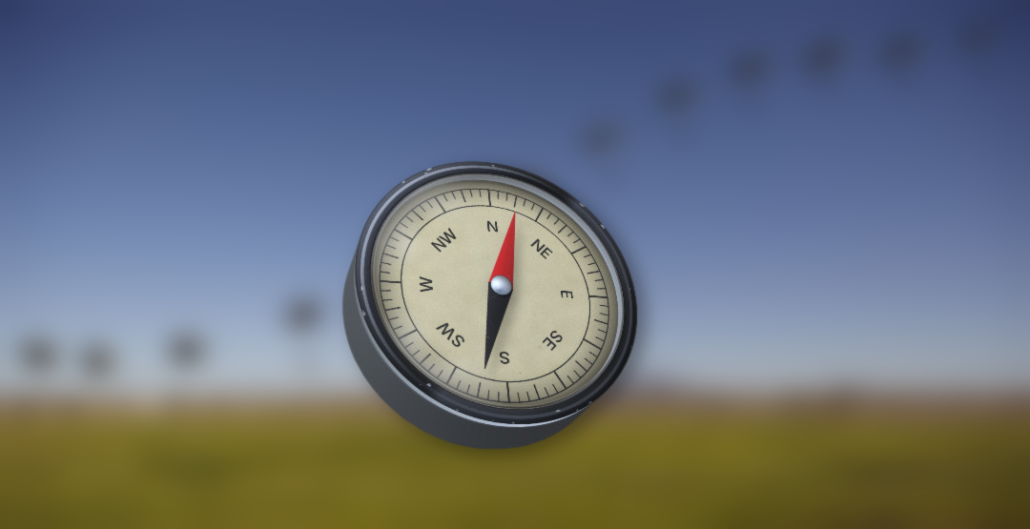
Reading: 15 °
